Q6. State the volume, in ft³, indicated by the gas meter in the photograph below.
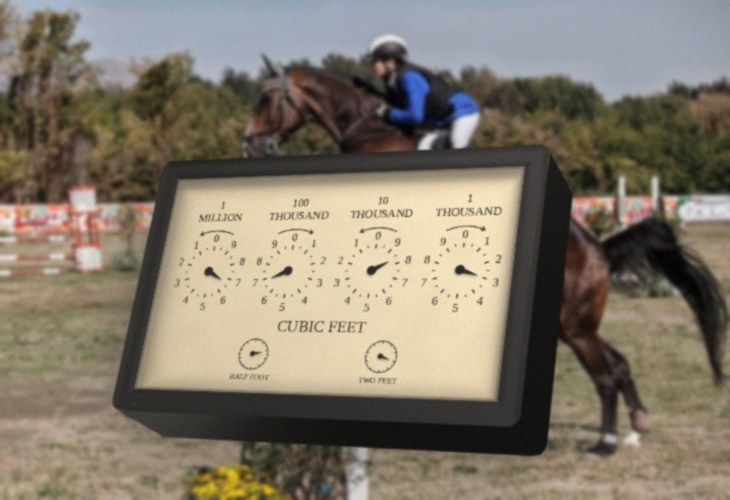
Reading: 668300 ft³
